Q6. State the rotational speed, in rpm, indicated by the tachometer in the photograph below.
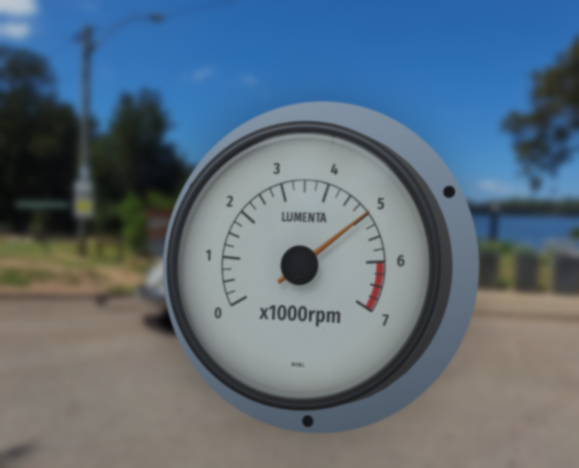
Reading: 5000 rpm
